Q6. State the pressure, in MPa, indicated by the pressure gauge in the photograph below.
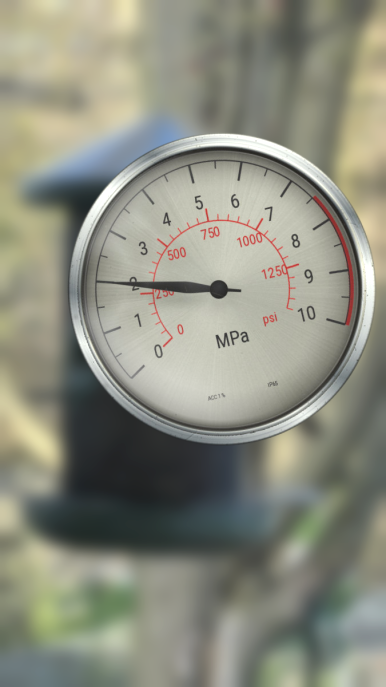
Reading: 2 MPa
